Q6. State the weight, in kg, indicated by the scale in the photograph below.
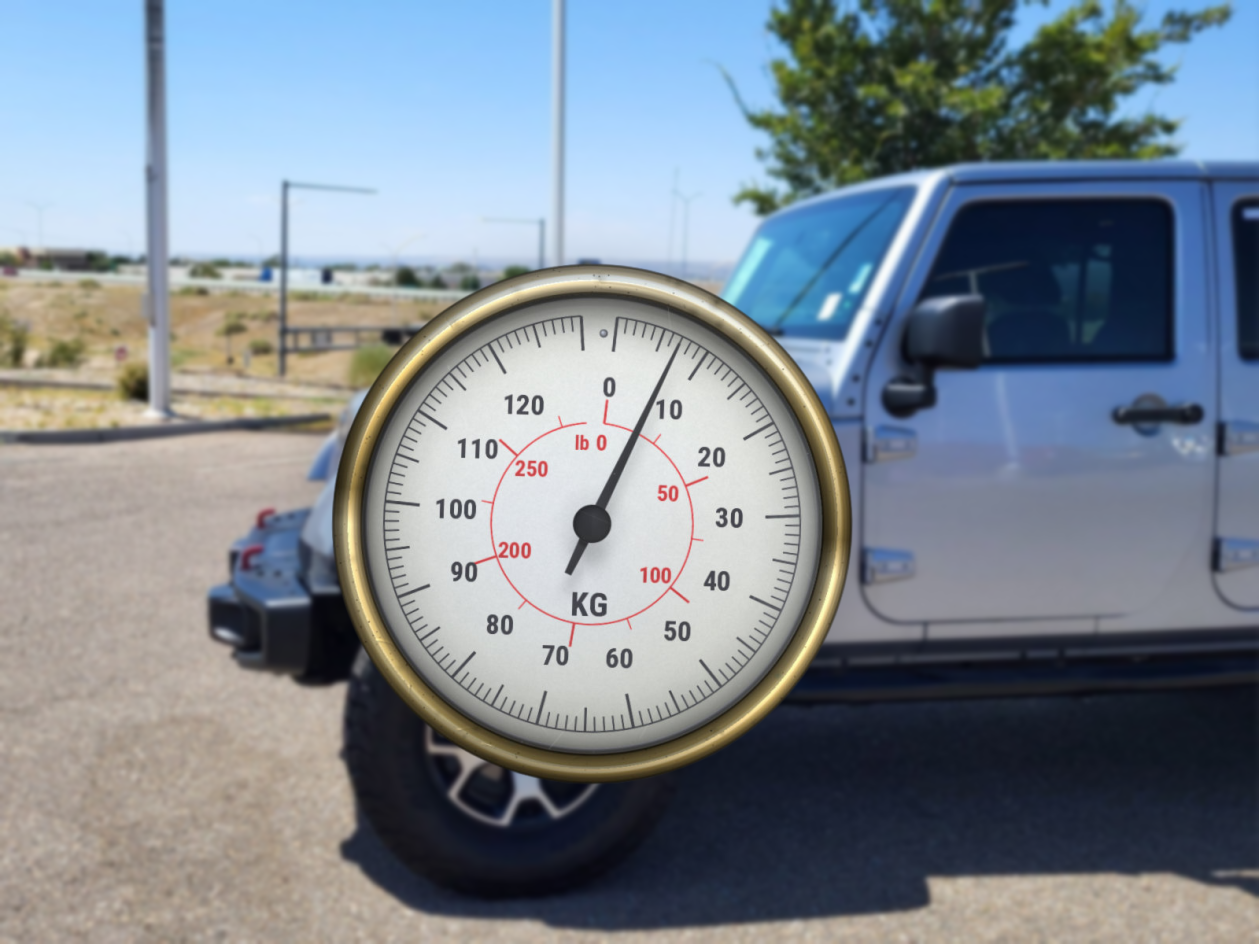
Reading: 7 kg
